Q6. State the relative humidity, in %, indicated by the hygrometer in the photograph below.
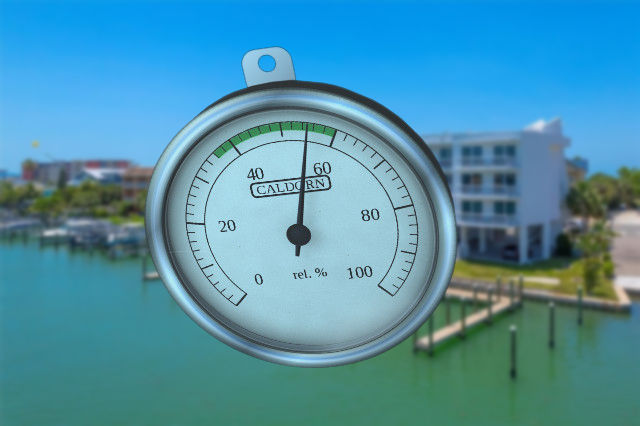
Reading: 55 %
